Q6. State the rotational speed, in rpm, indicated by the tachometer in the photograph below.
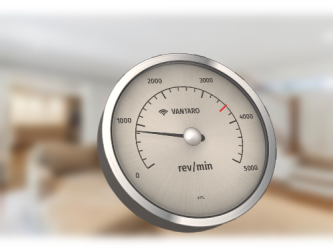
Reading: 800 rpm
